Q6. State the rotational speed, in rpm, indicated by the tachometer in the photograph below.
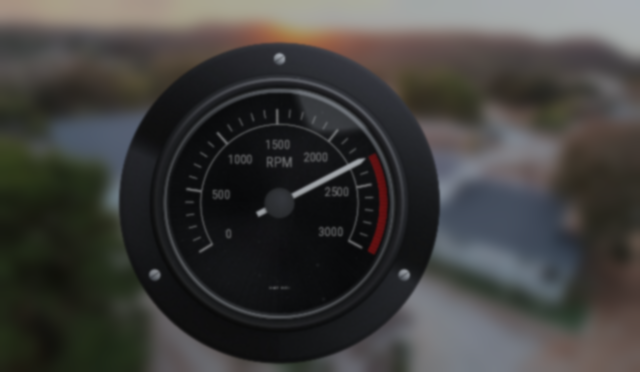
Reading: 2300 rpm
